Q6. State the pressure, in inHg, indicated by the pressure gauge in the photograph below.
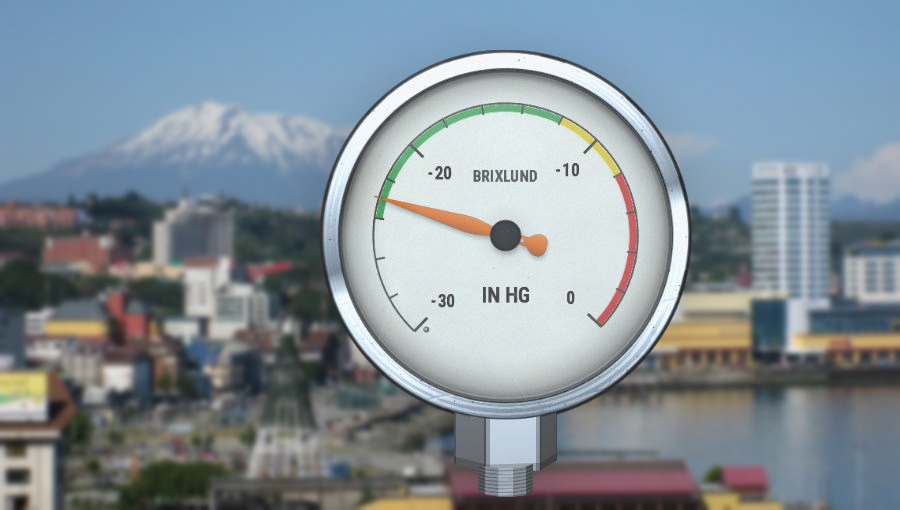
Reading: -23 inHg
